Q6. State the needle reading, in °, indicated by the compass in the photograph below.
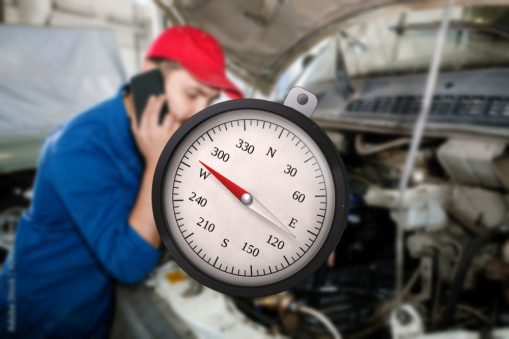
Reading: 280 °
